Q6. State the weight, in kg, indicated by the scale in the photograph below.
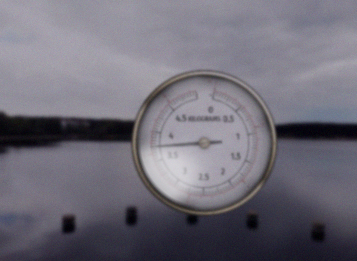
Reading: 3.75 kg
